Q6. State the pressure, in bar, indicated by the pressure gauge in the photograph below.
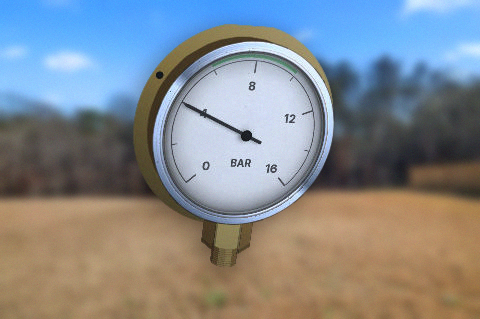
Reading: 4 bar
